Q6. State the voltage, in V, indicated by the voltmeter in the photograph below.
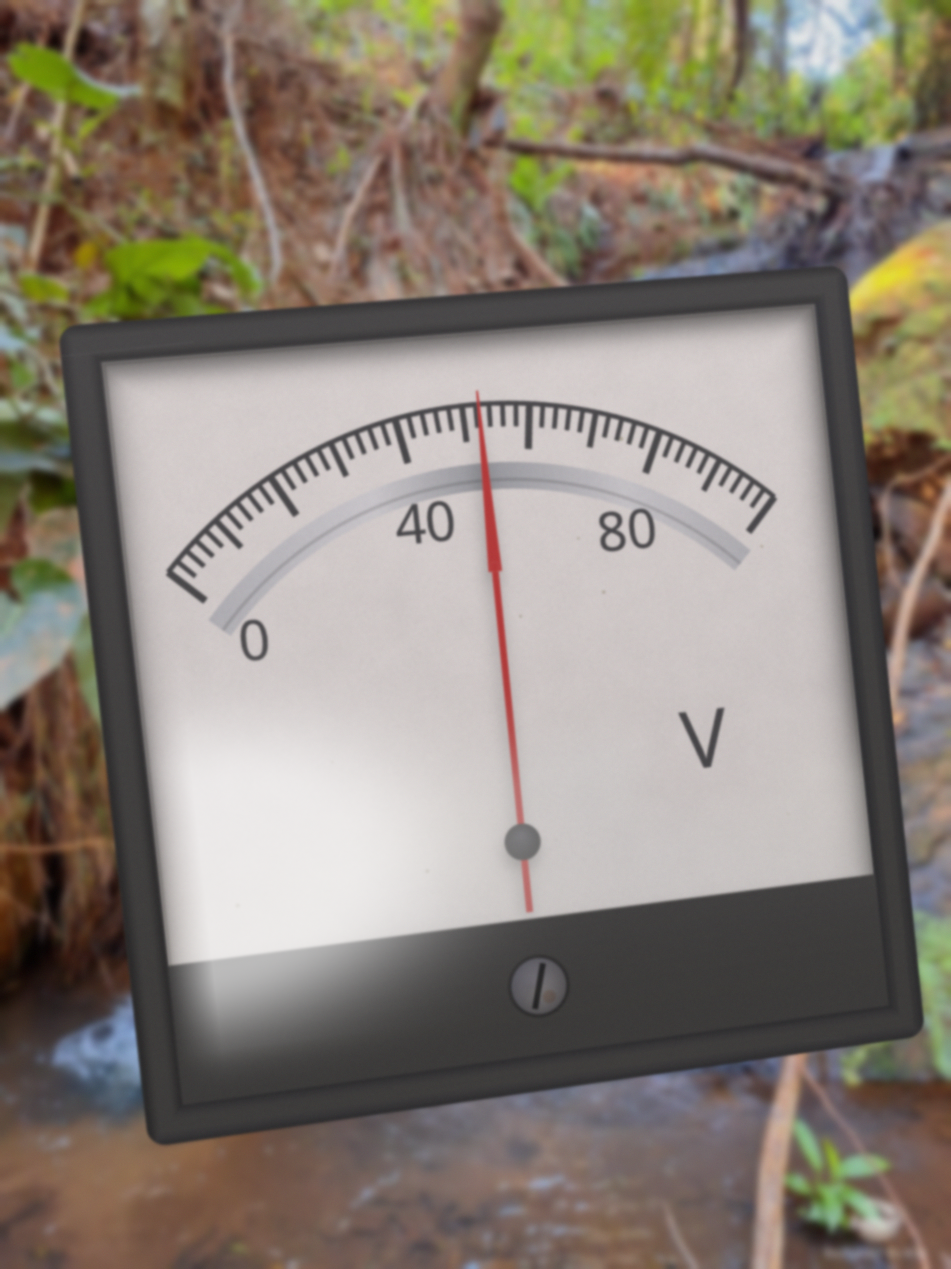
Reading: 52 V
